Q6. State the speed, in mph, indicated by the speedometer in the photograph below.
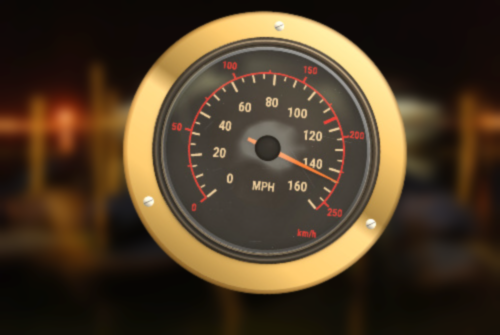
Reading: 145 mph
